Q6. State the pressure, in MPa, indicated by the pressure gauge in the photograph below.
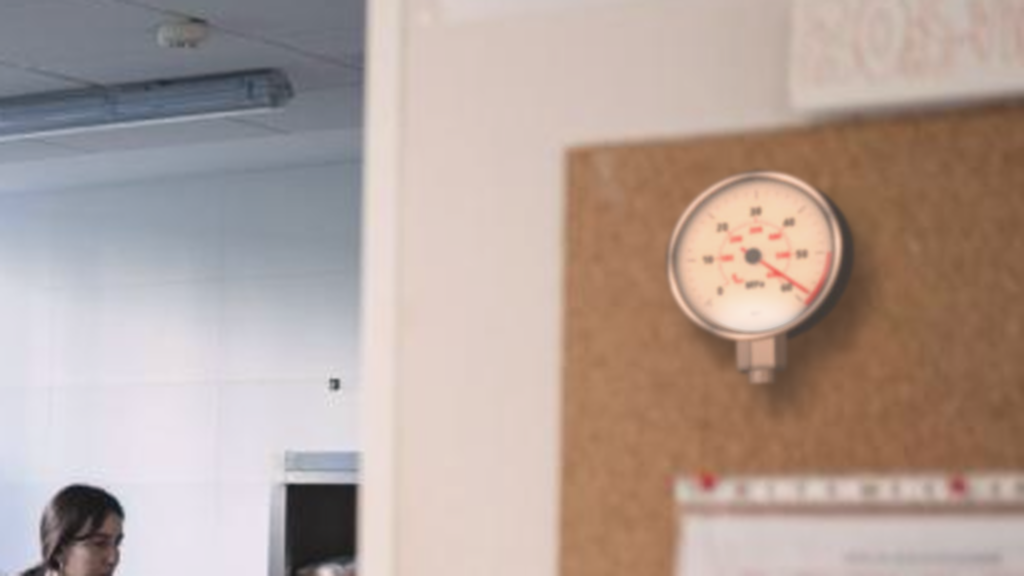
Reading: 58 MPa
